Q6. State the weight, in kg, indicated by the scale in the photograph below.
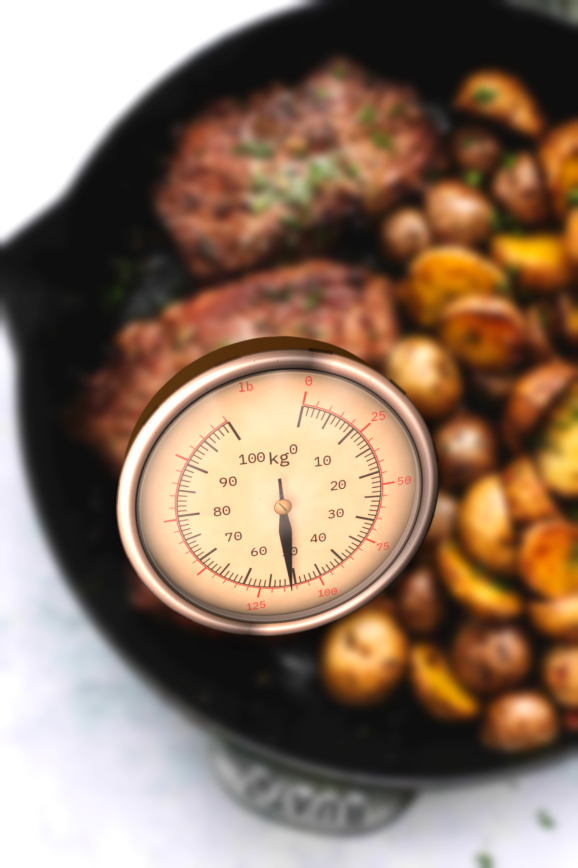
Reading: 51 kg
